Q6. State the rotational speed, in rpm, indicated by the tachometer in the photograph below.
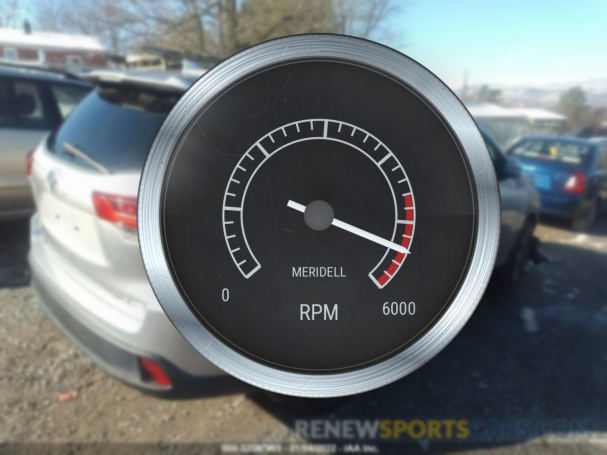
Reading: 5400 rpm
